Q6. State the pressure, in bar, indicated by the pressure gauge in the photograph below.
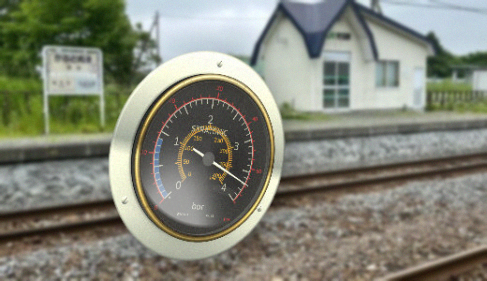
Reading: 3.7 bar
